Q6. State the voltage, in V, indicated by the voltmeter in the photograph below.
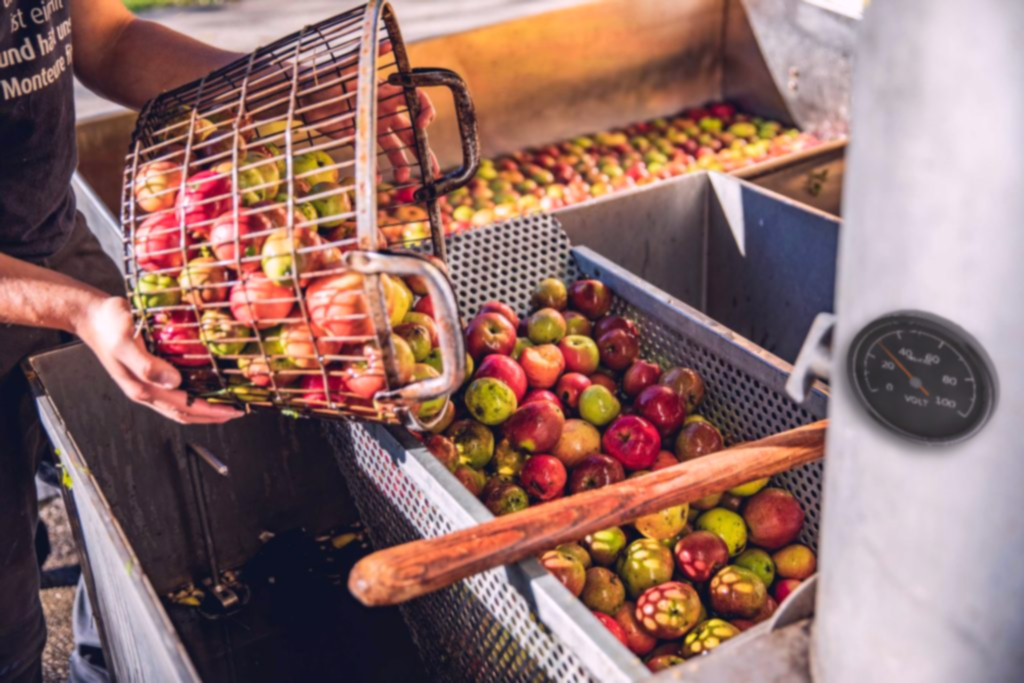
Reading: 30 V
